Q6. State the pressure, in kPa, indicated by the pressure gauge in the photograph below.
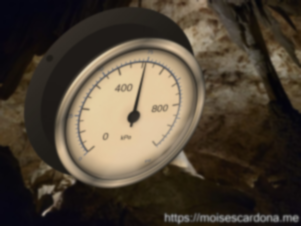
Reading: 500 kPa
